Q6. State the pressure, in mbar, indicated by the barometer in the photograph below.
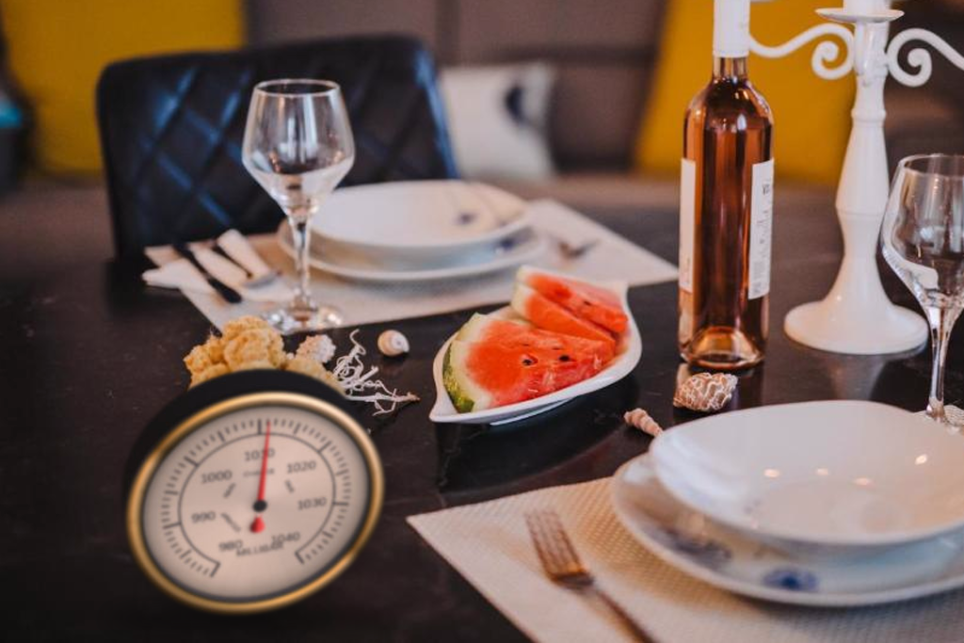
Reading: 1011 mbar
